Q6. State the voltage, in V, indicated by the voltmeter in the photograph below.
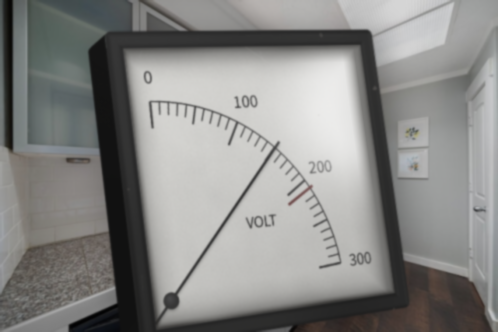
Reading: 150 V
